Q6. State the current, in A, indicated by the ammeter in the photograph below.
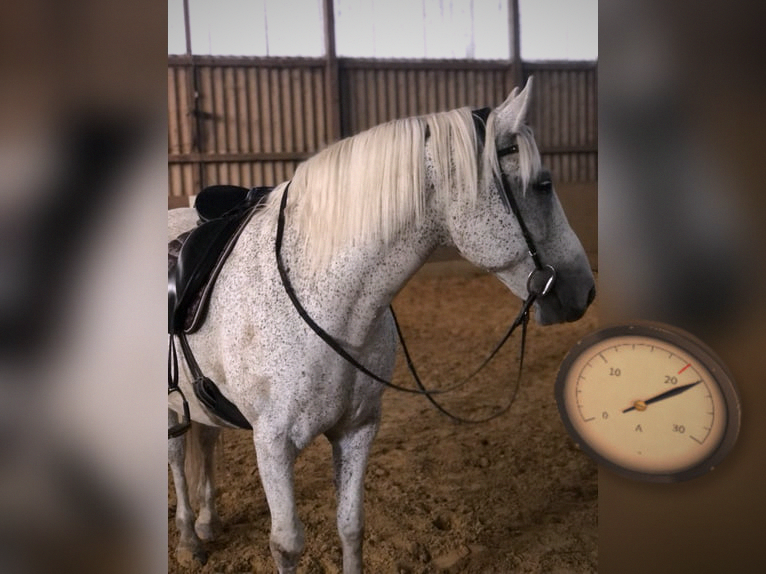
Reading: 22 A
